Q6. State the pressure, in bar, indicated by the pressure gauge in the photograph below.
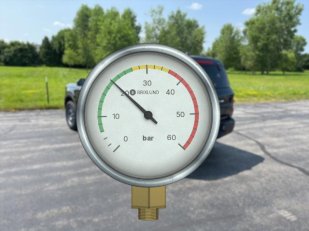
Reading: 20 bar
